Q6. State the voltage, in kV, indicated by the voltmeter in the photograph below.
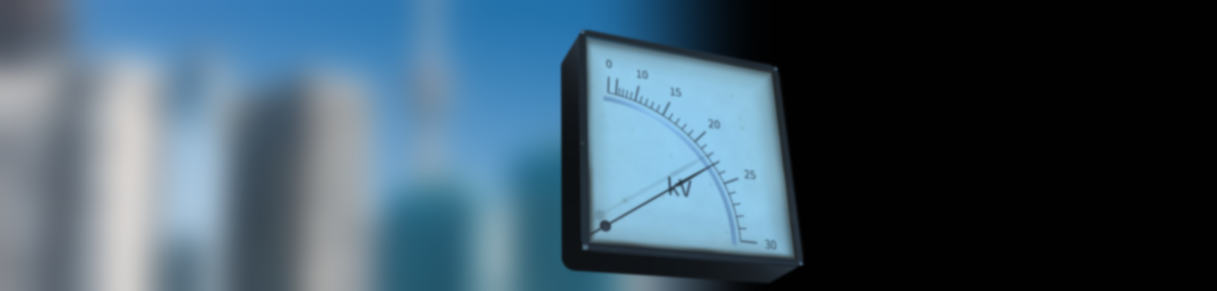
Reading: 23 kV
